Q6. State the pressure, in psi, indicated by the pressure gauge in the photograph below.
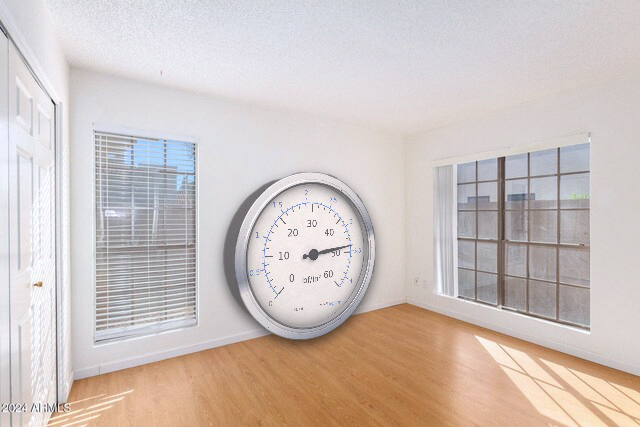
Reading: 48 psi
